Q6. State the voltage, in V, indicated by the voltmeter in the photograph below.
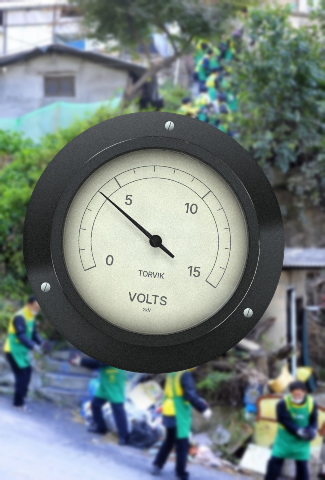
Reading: 4 V
